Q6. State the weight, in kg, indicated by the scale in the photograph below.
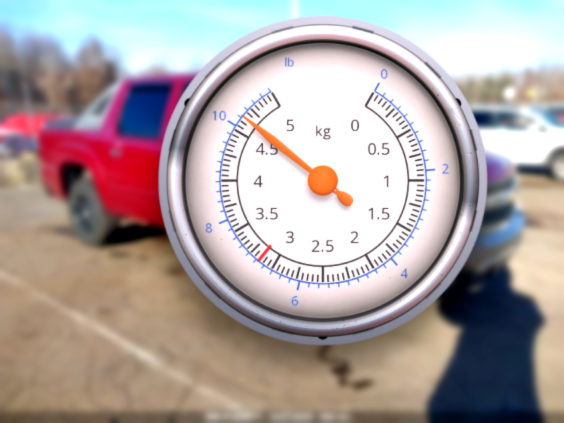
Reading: 4.65 kg
